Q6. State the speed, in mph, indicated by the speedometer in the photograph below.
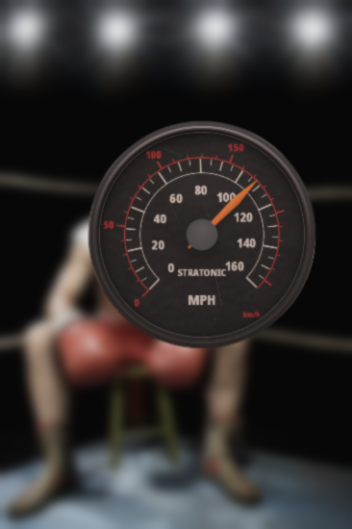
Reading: 107.5 mph
